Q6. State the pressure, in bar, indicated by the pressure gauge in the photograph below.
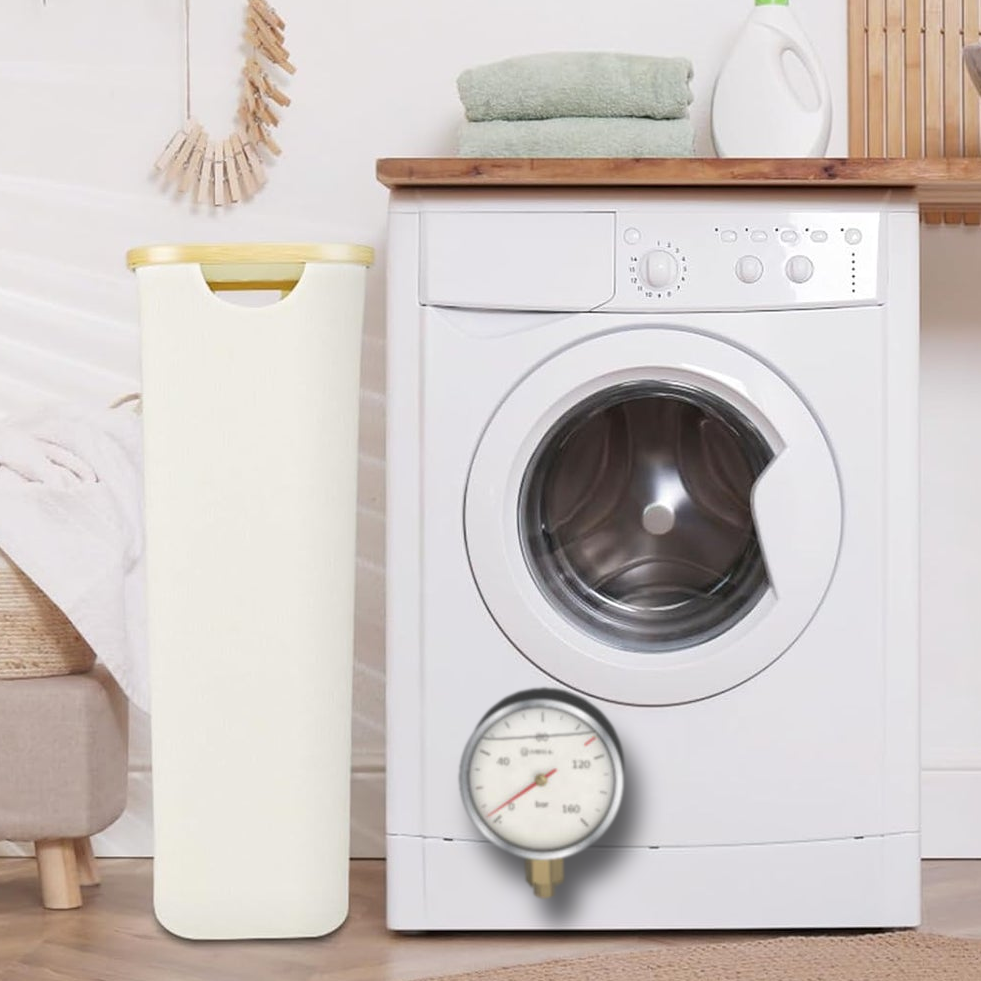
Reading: 5 bar
